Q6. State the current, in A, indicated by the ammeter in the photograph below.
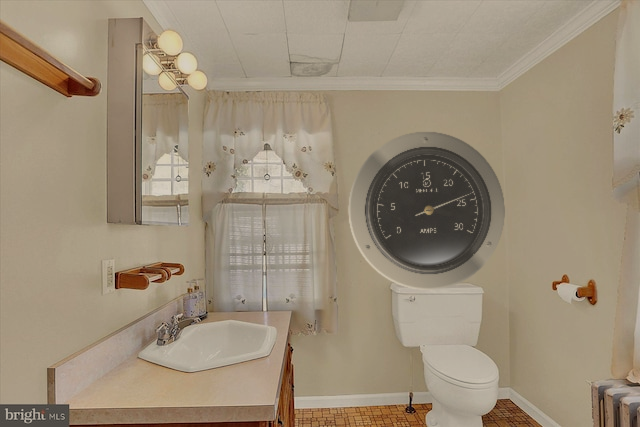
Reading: 24 A
